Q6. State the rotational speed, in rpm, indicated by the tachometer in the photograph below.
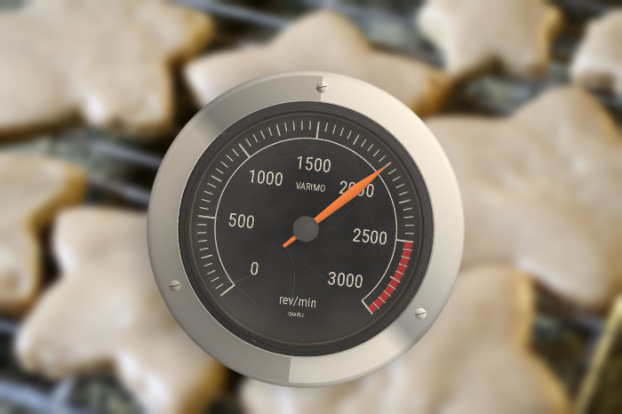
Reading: 2000 rpm
